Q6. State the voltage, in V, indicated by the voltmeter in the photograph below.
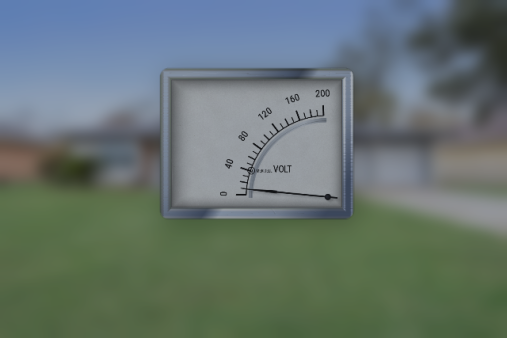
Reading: 10 V
